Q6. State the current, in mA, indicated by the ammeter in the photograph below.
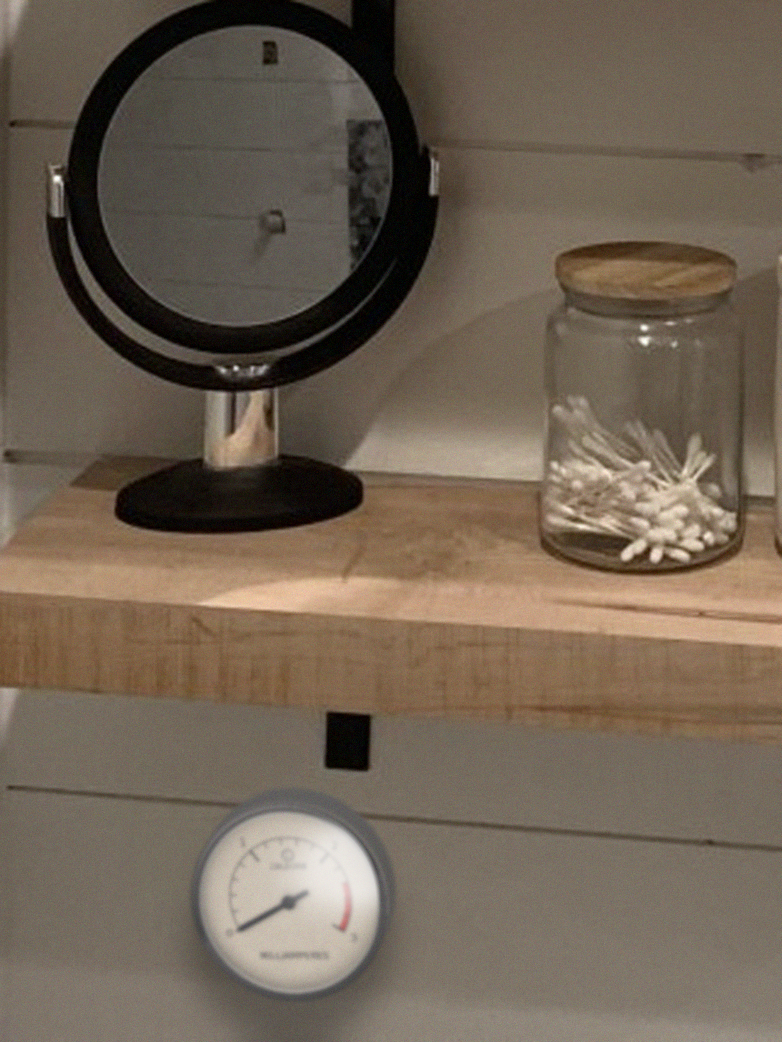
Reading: 0 mA
